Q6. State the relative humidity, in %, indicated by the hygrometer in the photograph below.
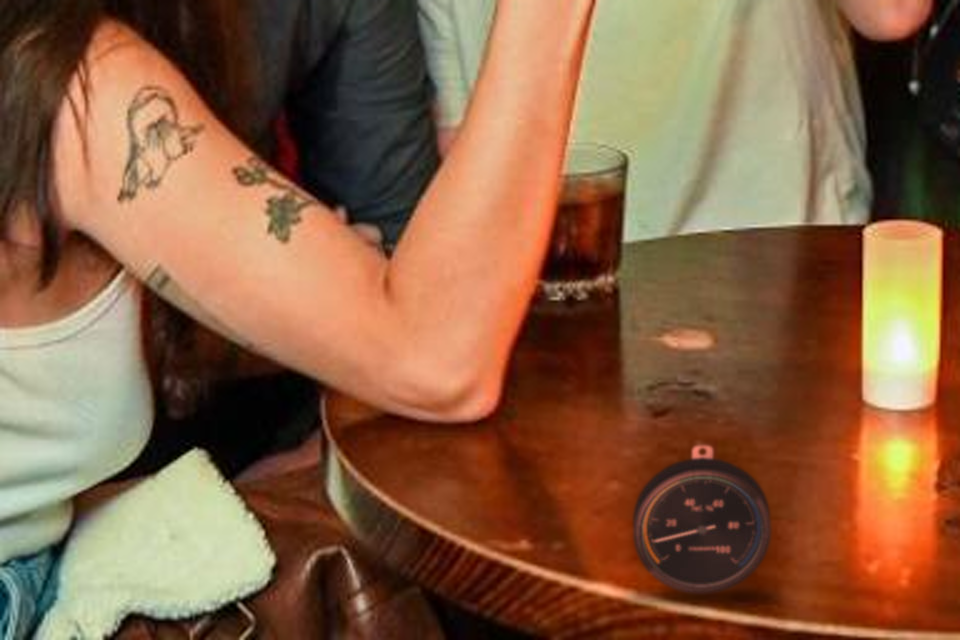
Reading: 10 %
